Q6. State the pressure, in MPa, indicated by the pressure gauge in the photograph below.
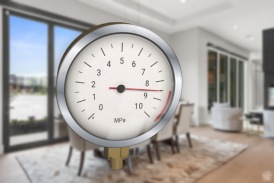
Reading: 8.5 MPa
